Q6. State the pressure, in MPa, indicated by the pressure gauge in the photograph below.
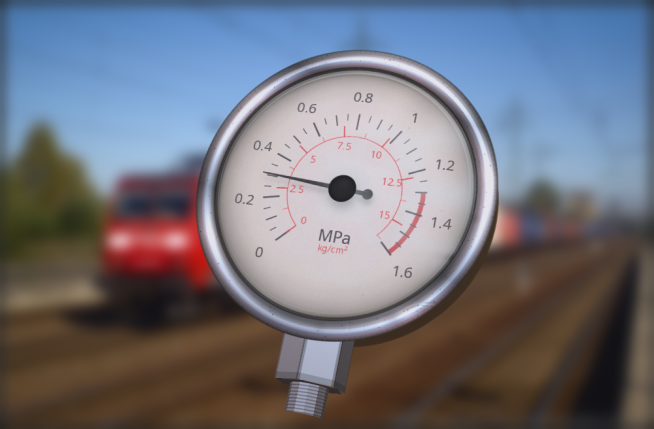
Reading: 0.3 MPa
